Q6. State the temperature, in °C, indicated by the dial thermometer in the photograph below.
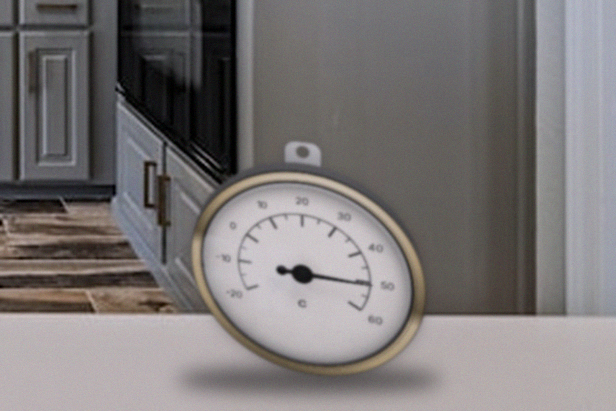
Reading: 50 °C
